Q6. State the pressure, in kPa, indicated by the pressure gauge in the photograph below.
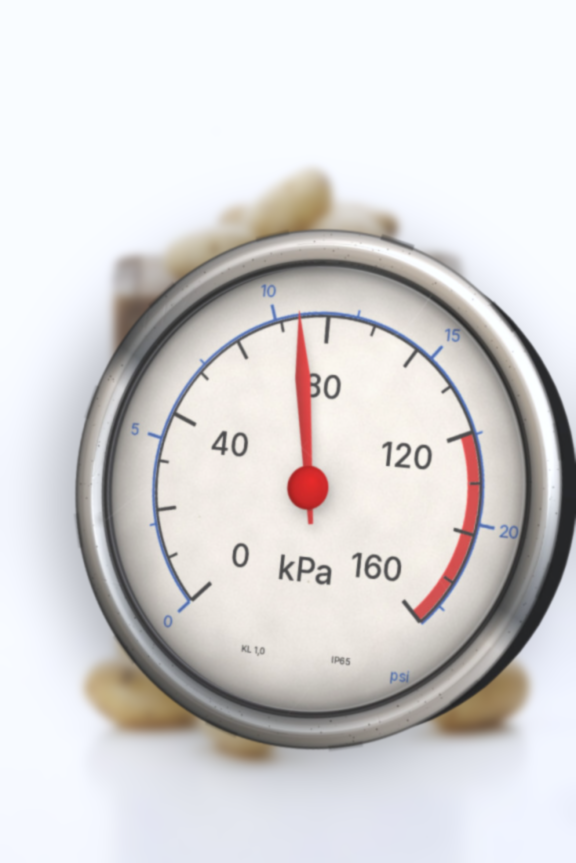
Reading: 75 kPa
